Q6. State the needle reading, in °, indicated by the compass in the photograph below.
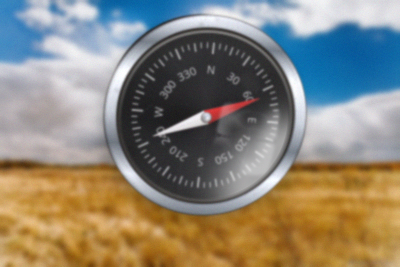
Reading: 65 °
